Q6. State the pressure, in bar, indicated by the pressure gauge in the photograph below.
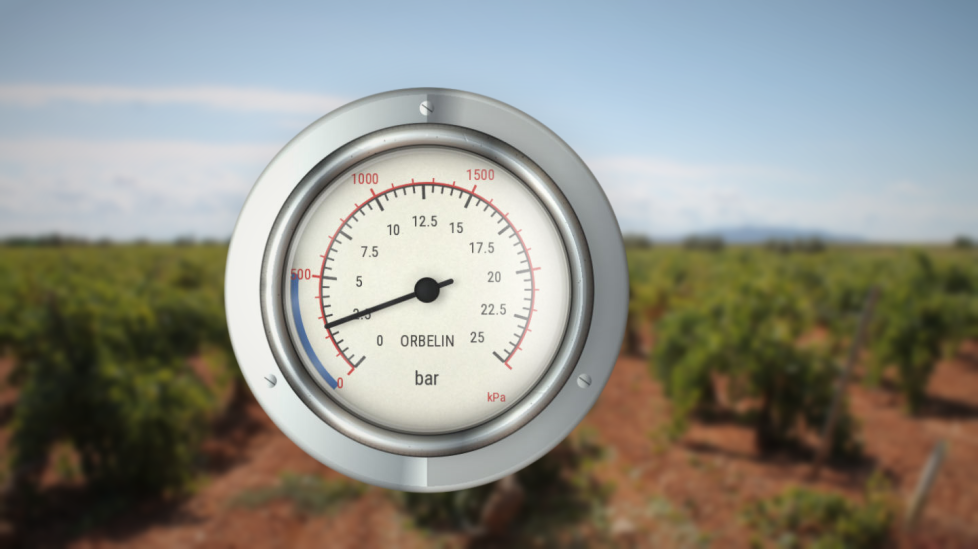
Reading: 2.5 bar
